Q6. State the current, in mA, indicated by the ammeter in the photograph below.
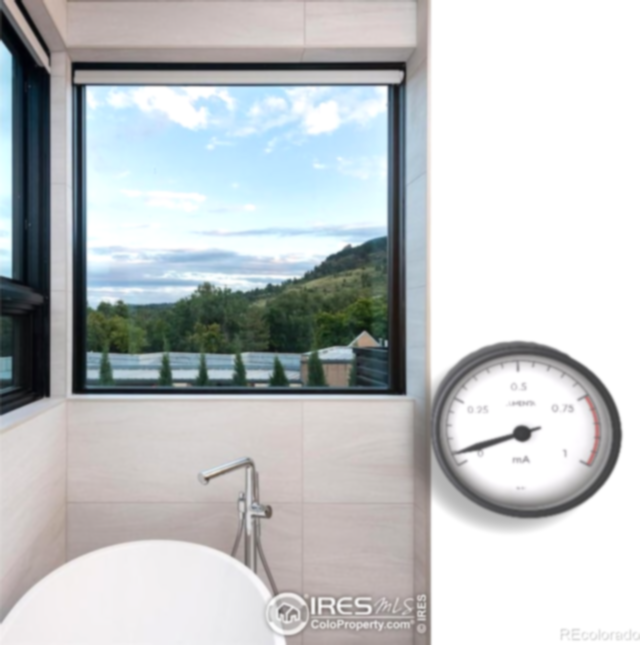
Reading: 0.05 mA
